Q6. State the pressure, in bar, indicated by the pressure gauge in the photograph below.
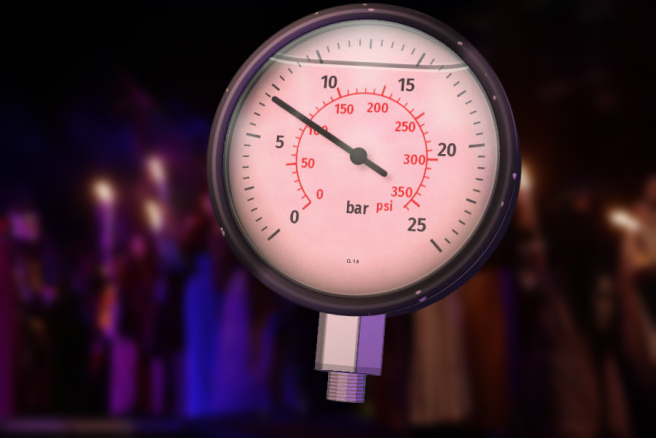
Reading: 7 bar
